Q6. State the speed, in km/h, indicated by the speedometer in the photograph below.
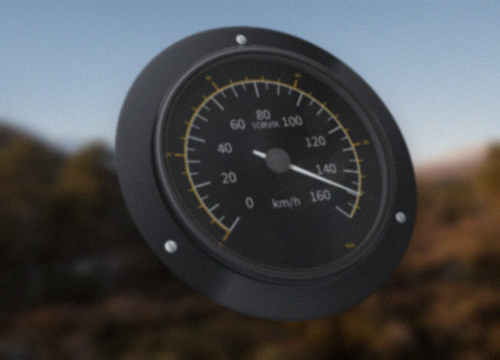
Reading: 150 km/h
